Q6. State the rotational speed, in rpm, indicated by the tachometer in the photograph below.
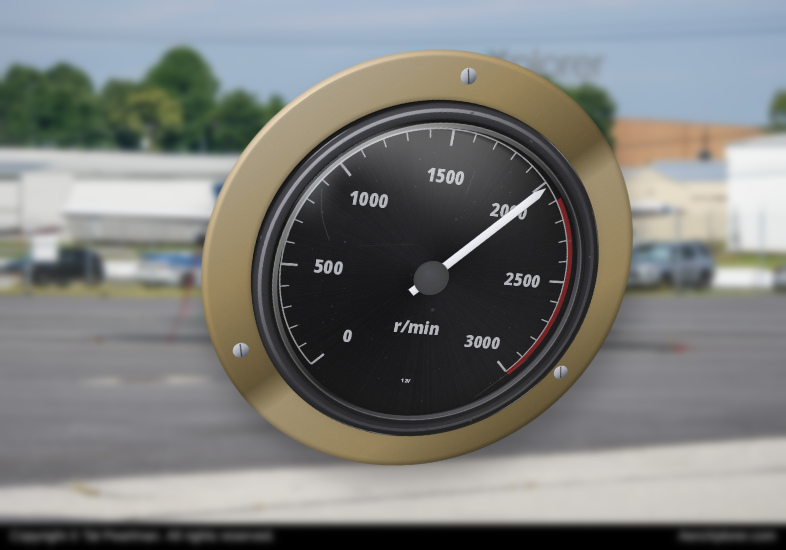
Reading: 2000 rpm
